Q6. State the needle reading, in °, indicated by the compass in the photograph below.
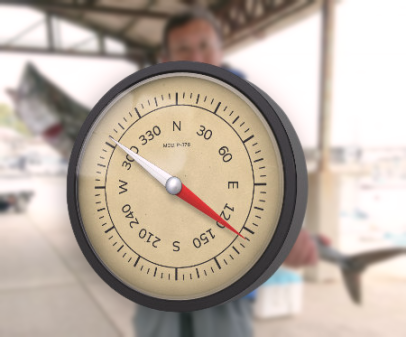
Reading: 125 °
